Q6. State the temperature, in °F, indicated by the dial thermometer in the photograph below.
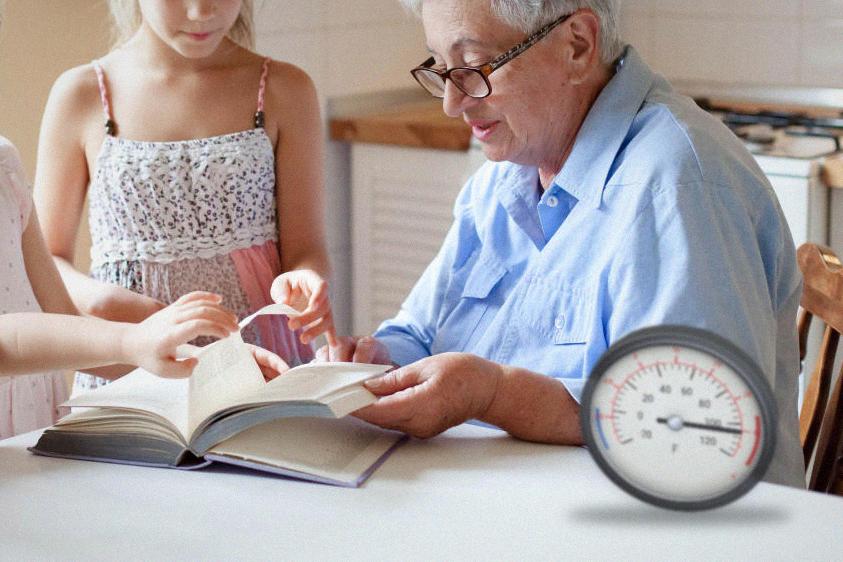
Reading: 104 °F
